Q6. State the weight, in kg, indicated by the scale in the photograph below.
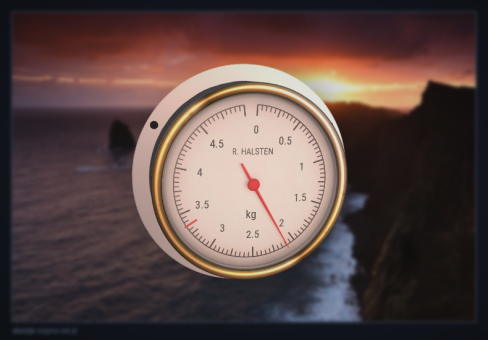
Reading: 2.1 kg
